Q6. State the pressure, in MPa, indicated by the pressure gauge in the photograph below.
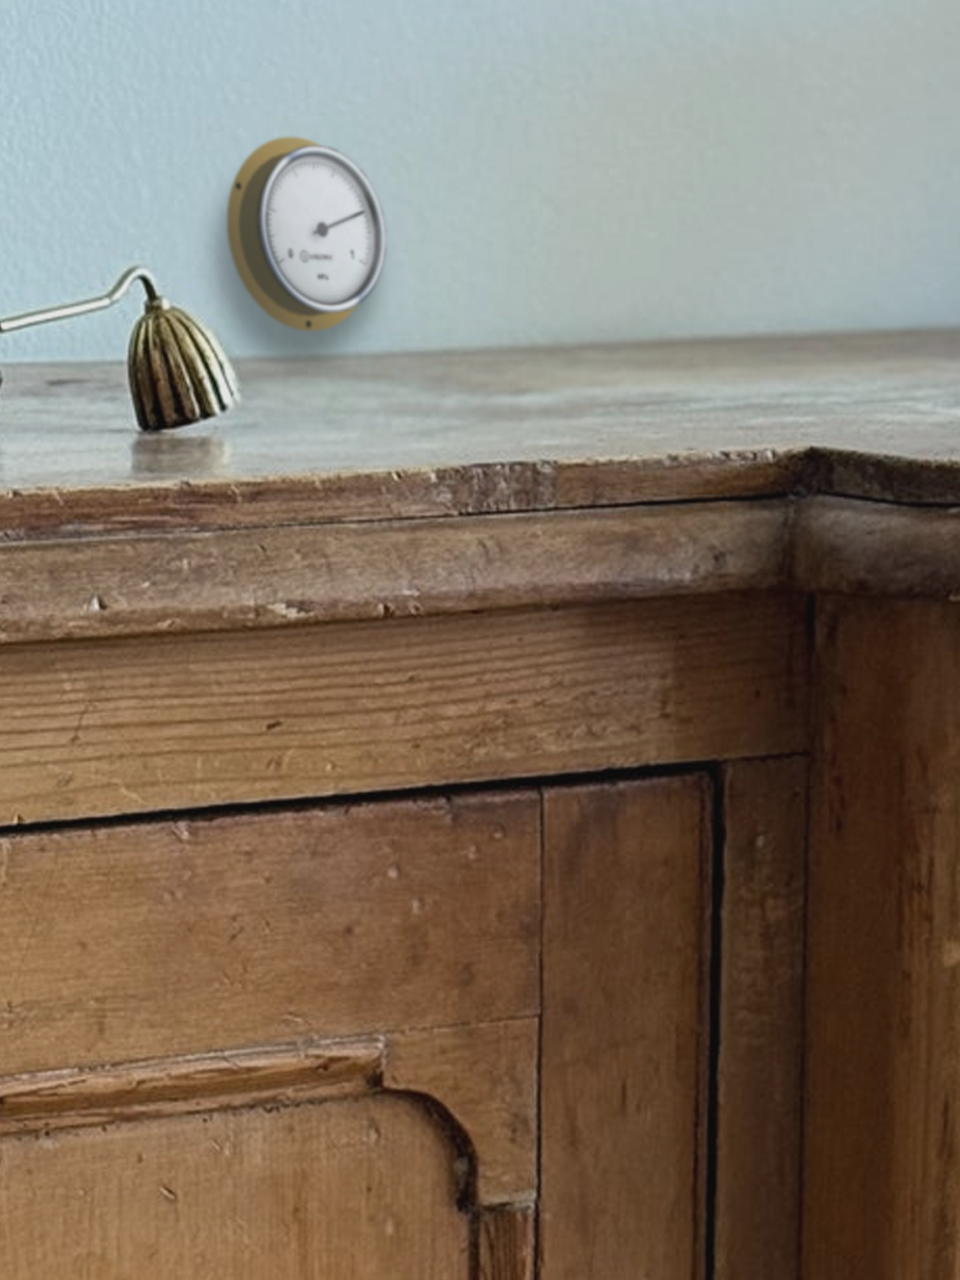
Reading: 0.8 MPa
